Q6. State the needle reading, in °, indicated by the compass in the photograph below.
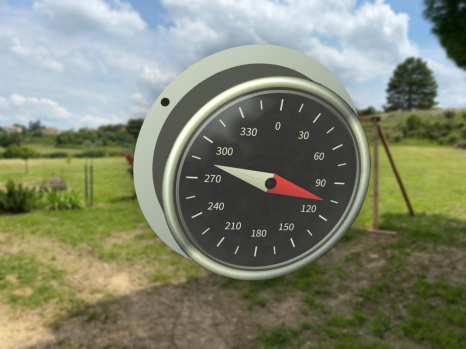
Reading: 105 °
